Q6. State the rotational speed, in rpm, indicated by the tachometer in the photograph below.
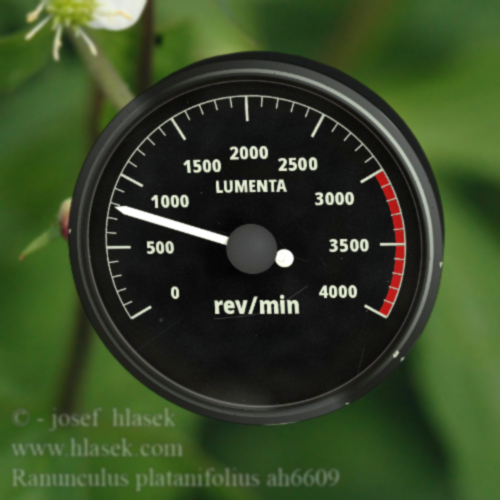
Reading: 800 rpm
